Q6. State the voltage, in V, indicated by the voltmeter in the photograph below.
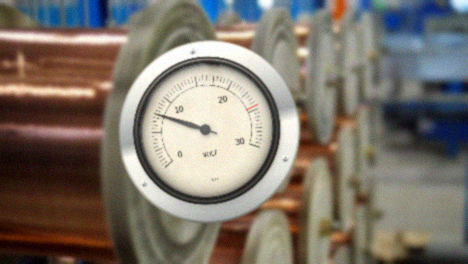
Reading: 7.5 V
